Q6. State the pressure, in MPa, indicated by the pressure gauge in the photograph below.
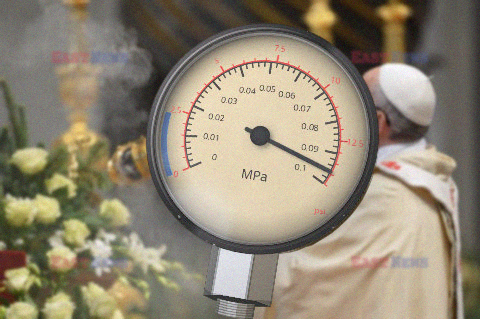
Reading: 0.096 MPa
